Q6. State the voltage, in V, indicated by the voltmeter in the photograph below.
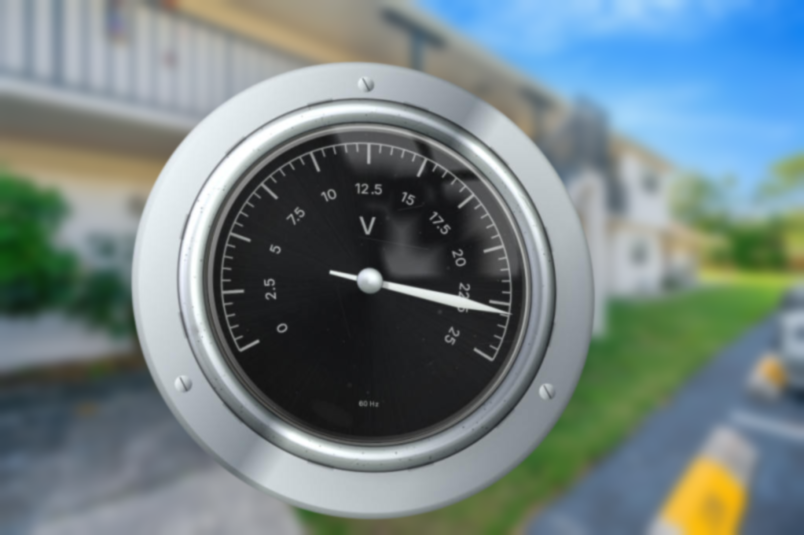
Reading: 23 V
